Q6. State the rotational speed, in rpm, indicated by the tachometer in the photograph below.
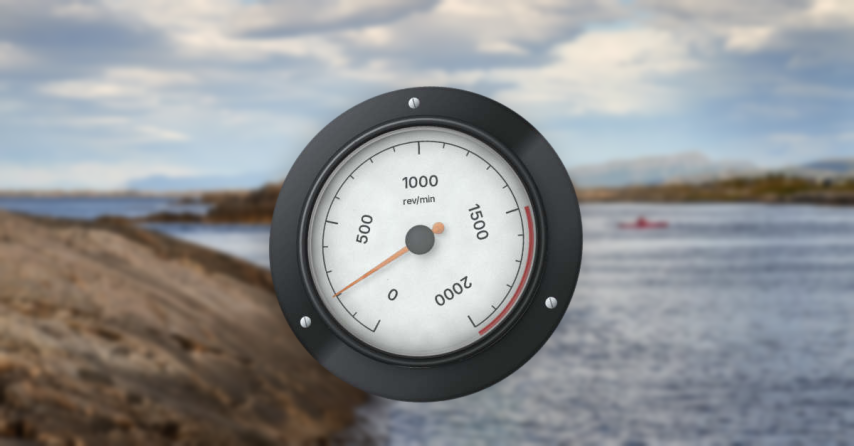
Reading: 200 rpm
